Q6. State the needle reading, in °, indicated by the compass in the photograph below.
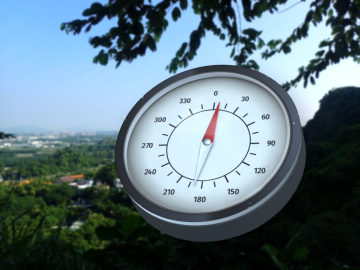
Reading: 7.5 °
